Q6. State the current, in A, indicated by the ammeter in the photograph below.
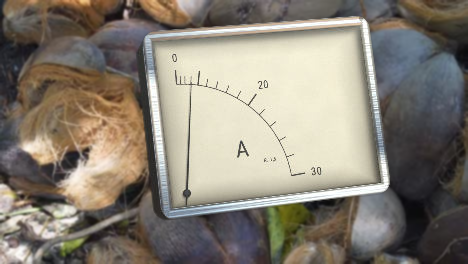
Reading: 8 A
